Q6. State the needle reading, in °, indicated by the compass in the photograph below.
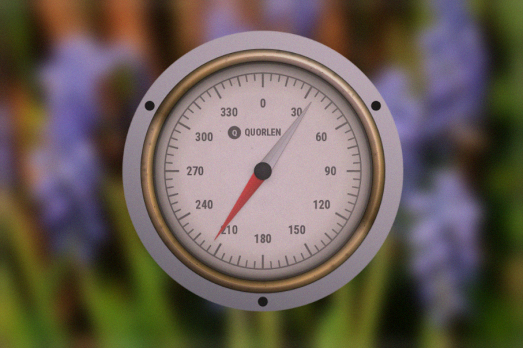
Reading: 215 °
